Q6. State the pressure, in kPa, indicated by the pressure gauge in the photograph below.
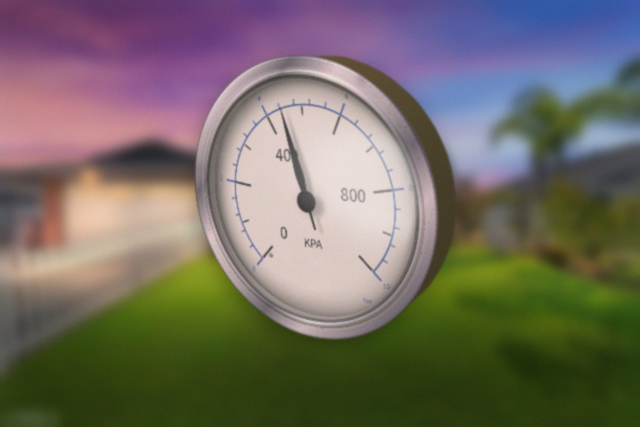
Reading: 450 kPa
